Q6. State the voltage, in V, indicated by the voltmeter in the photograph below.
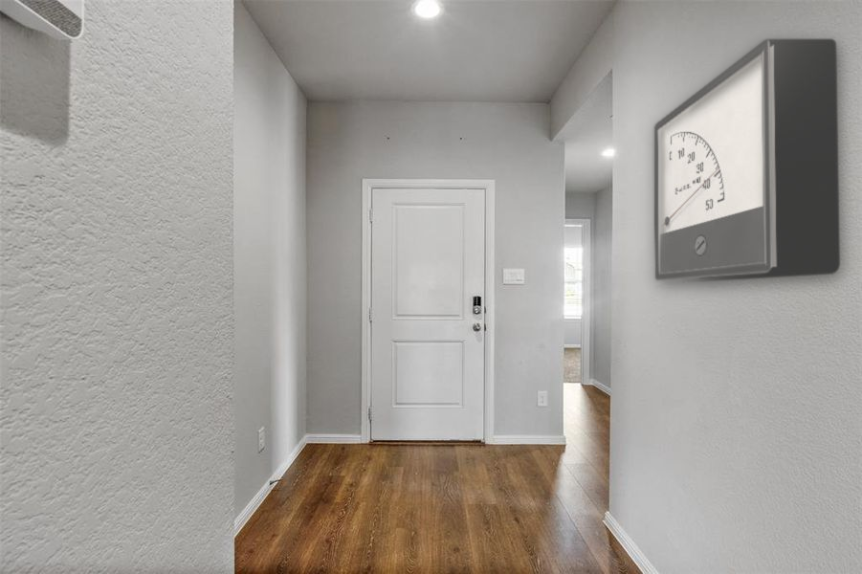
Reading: 40 V
